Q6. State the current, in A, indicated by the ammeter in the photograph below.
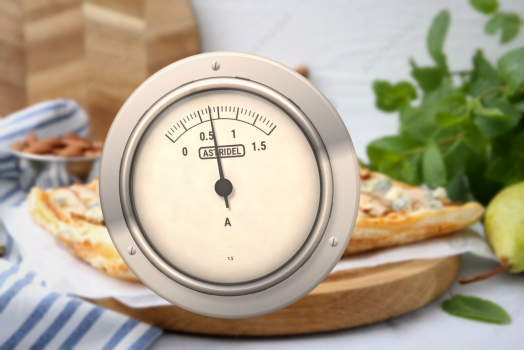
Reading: 0.65 A
